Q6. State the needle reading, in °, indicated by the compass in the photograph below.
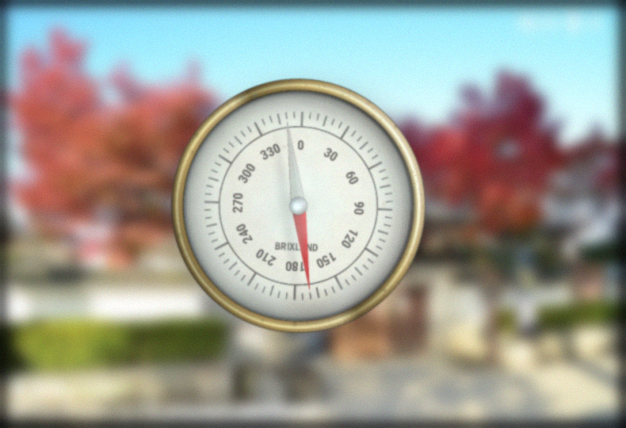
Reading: 170 °
